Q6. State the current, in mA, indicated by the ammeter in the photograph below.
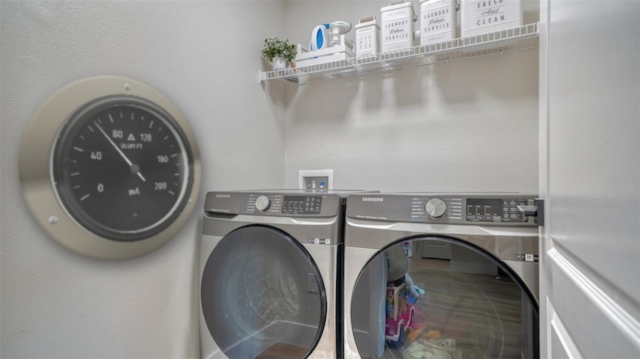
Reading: 65 mA
